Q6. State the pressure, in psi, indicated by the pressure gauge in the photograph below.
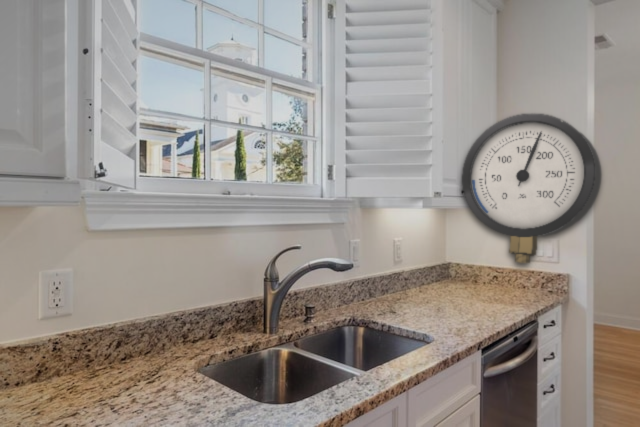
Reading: 175 psi
